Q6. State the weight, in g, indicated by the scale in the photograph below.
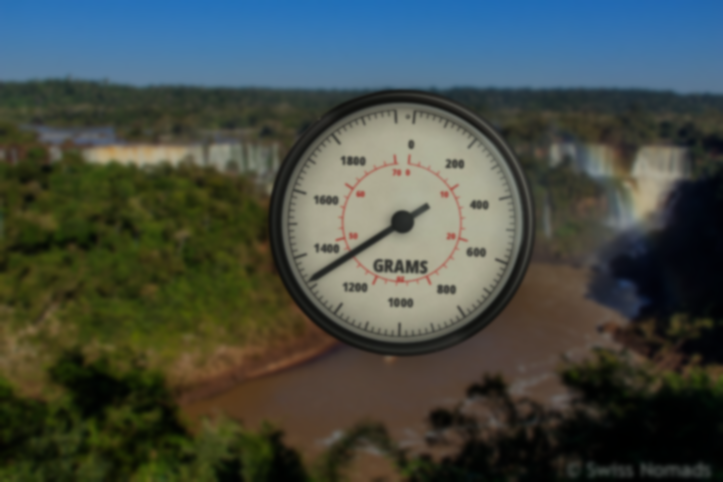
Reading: 1320 g
